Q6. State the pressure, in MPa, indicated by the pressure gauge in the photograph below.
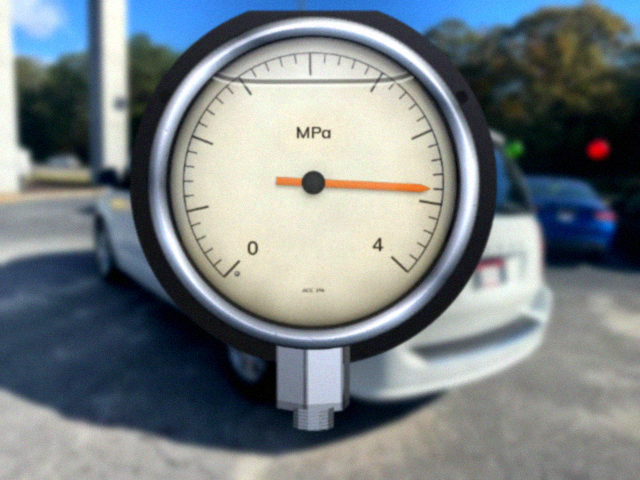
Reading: 3.4 MPa
